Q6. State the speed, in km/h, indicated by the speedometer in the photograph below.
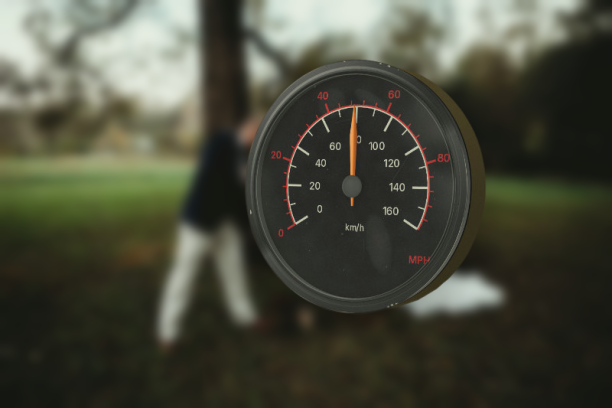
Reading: 80 km/h
